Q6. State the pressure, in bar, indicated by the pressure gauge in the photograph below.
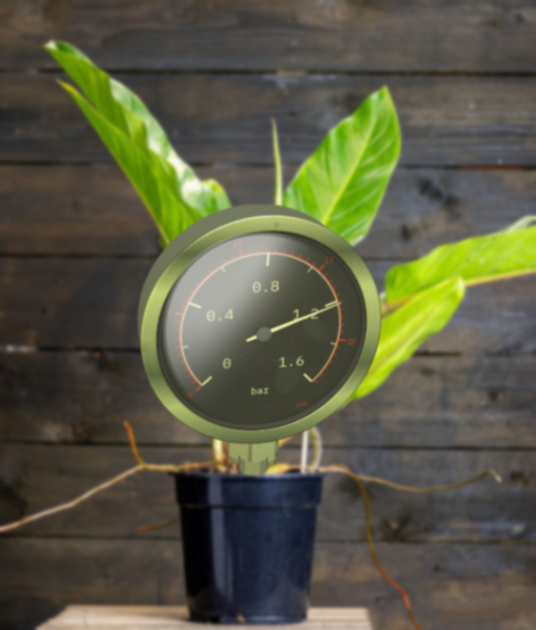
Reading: 1.2 bar
